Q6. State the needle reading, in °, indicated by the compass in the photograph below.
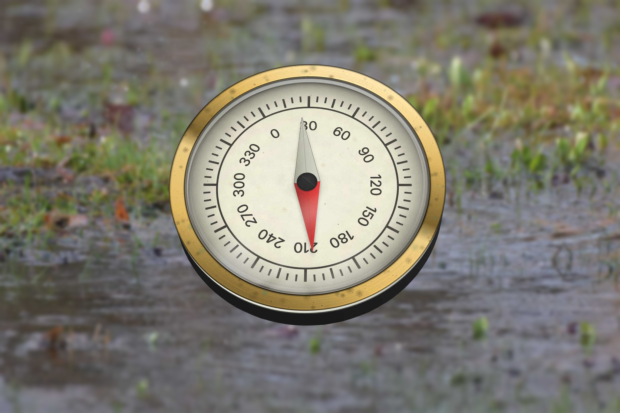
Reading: 205 °
